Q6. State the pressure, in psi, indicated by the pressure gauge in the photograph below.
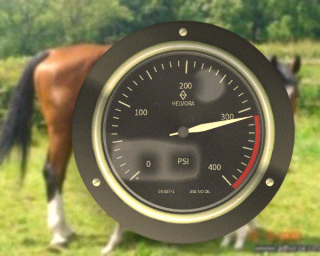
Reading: 310 psi
